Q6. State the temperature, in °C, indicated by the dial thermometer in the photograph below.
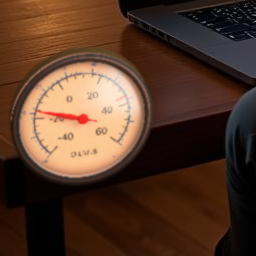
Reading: -16 °C
